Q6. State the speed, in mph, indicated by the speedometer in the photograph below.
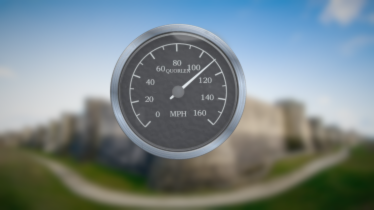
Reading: 110 mph
